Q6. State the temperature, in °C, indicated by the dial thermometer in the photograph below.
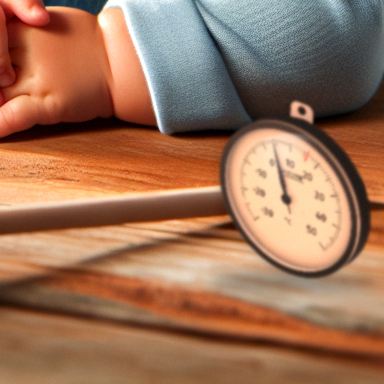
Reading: 5 °C
